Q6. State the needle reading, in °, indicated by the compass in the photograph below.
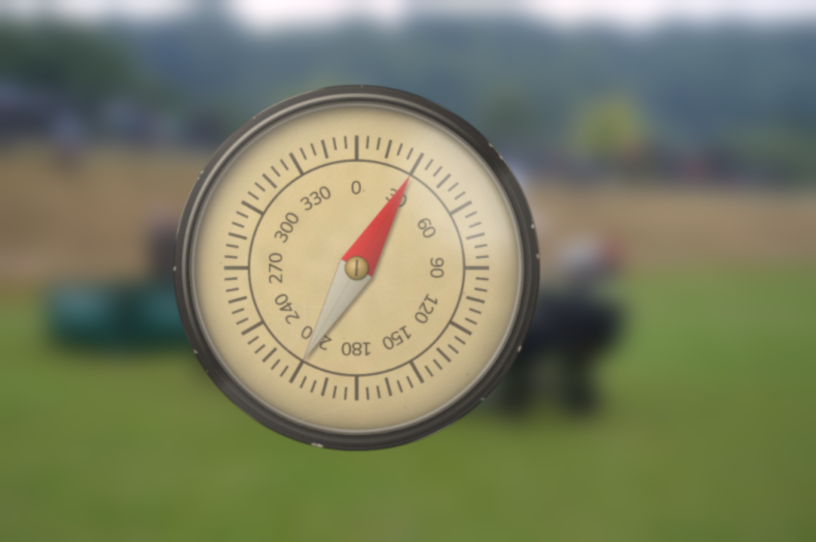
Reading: 30 °
